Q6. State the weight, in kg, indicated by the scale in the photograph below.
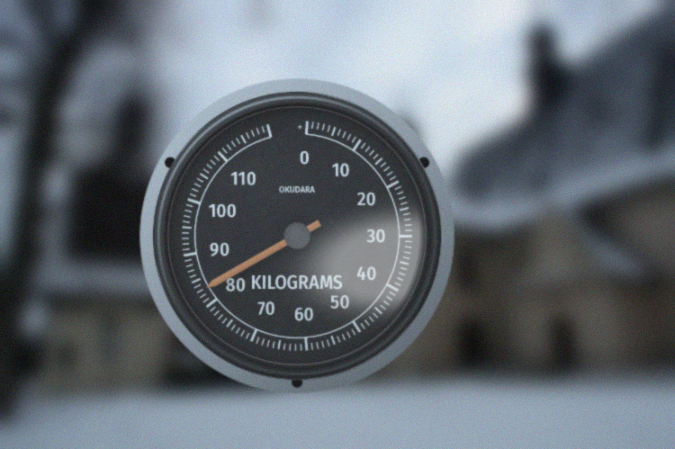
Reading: 83 kg
